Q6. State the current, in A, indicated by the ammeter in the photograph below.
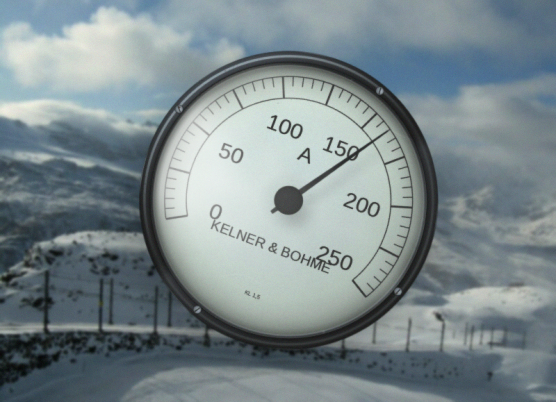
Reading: 160 A
